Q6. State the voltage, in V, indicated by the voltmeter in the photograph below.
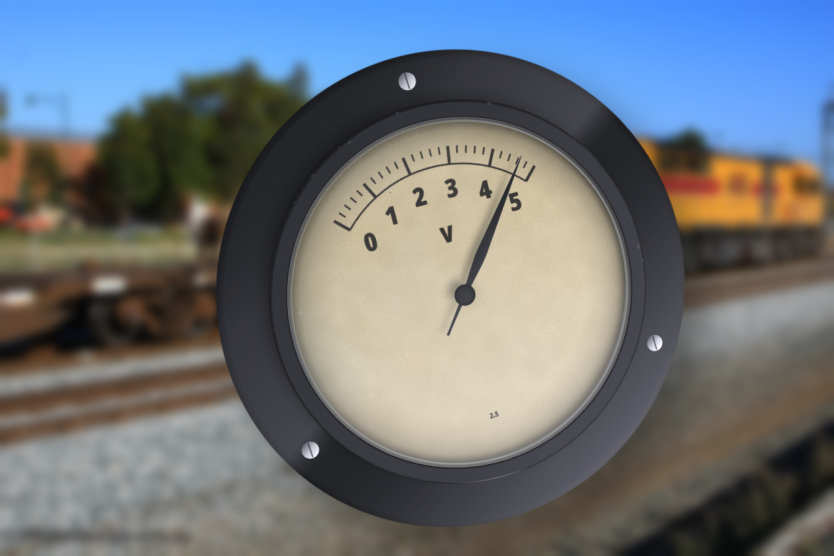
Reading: 4.6 V
